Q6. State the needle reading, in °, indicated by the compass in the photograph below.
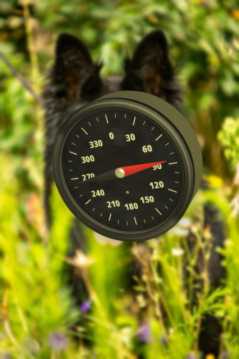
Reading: 85 °
